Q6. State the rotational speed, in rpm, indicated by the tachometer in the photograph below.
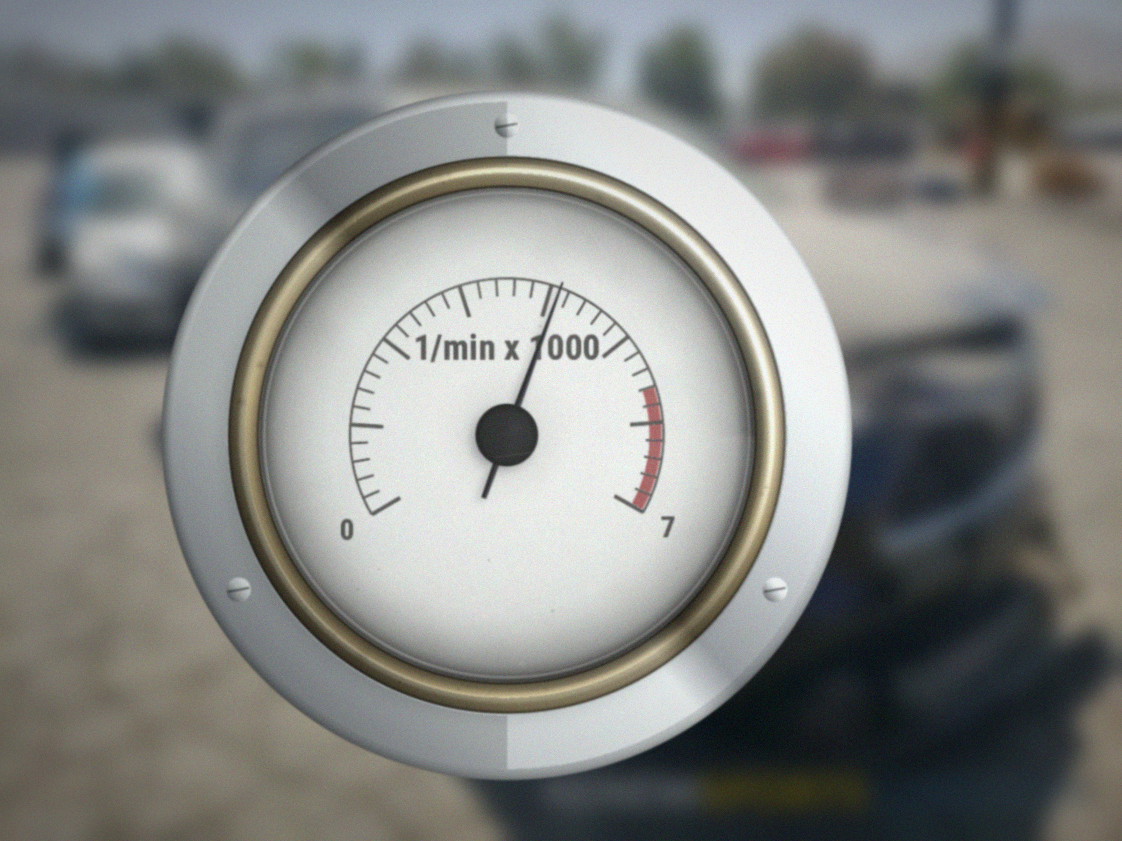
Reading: 4100 rpm
